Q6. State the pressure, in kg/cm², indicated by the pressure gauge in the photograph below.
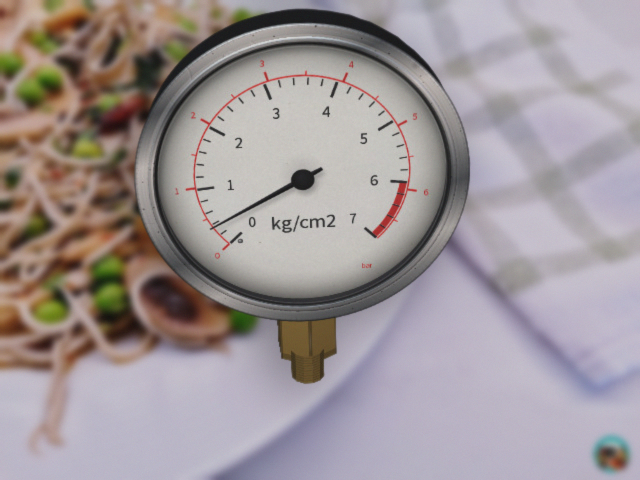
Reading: 0.4 kg/cm²
